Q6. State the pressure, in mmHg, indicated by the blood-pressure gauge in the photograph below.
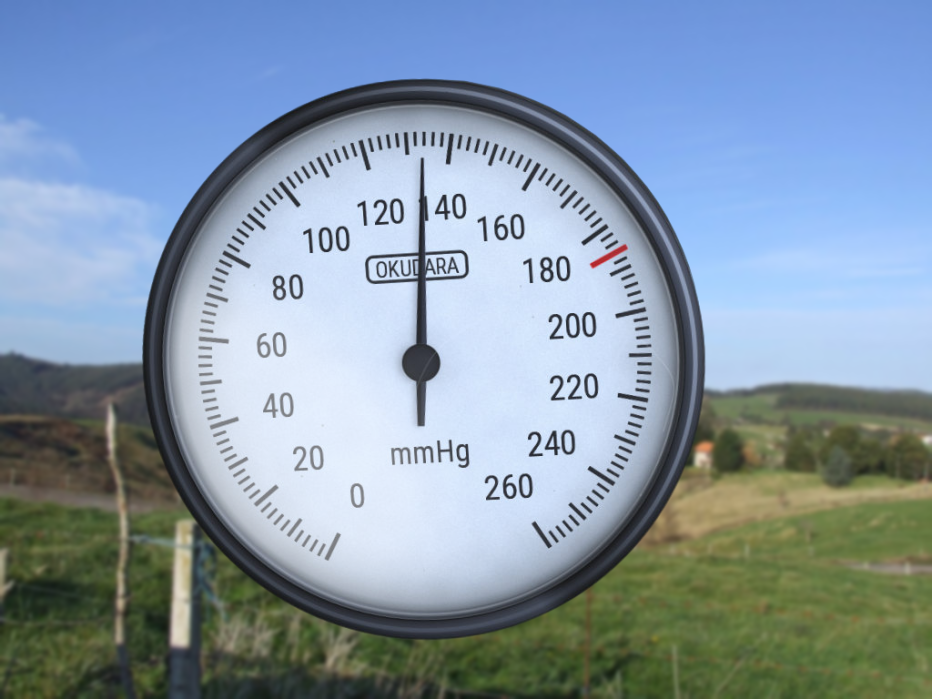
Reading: 134 mmHg
